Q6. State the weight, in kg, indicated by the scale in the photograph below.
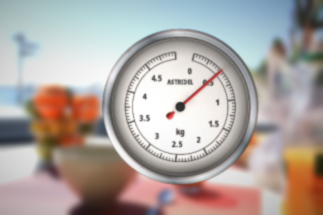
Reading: 0.5 kg
